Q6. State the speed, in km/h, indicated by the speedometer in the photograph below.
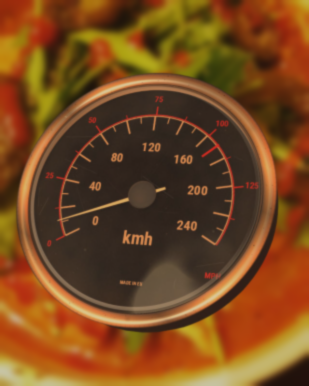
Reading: 10 km/h
